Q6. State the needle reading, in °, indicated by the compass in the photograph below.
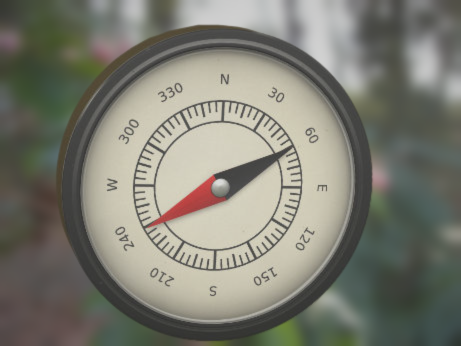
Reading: 240 °
